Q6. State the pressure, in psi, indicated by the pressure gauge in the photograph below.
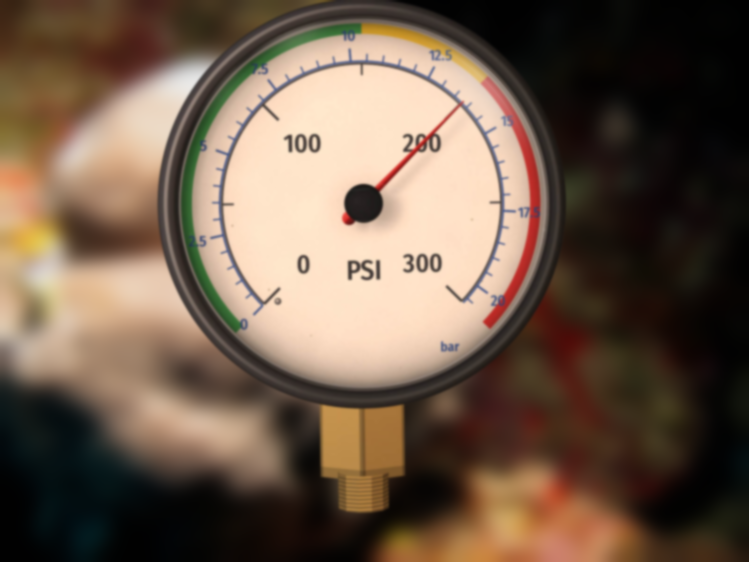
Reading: 200 psi
